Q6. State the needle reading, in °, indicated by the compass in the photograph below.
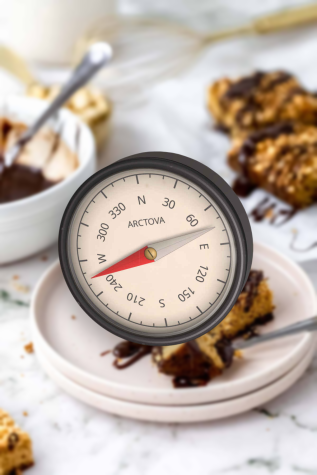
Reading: 255 °
